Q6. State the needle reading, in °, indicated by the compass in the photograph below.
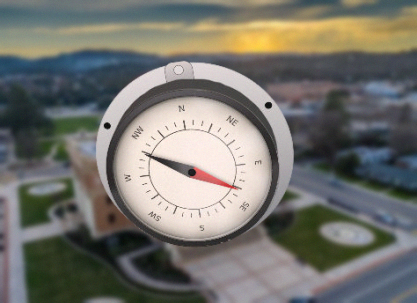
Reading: 120 °
